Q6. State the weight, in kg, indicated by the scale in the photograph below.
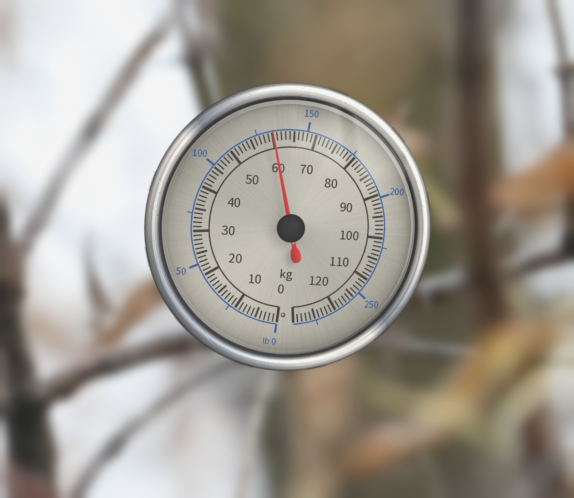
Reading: 60 kg
